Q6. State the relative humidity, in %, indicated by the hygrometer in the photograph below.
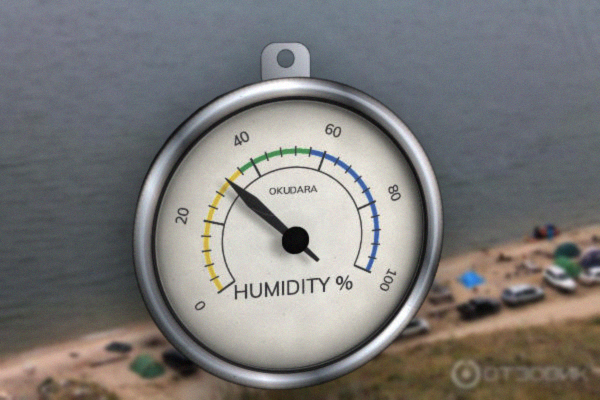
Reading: 32 %
